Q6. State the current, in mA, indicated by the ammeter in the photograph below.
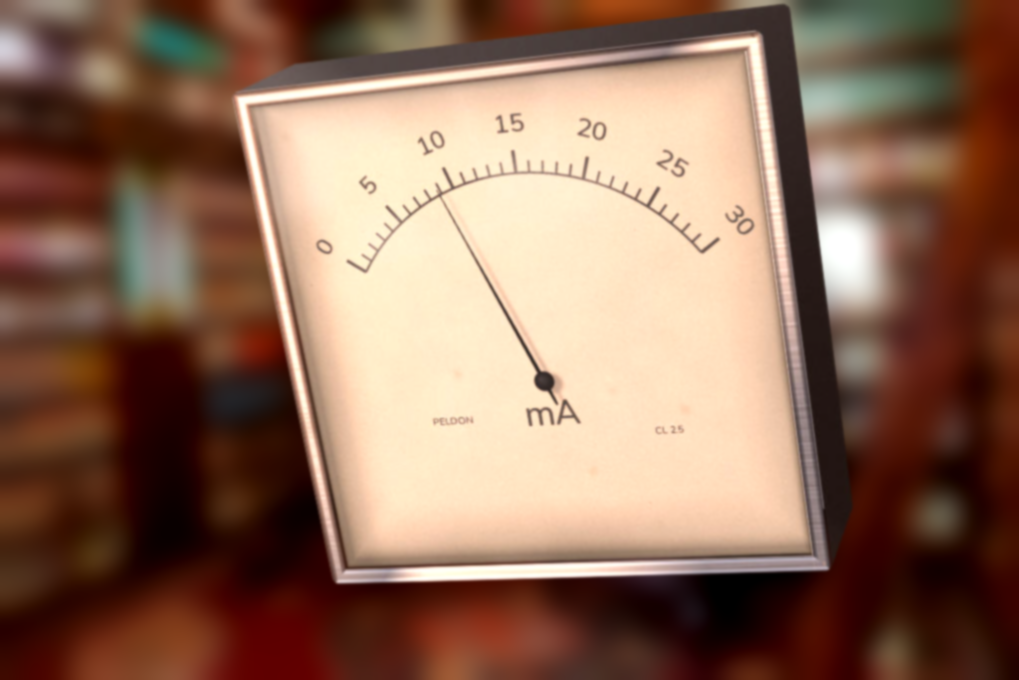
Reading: 9 mA
